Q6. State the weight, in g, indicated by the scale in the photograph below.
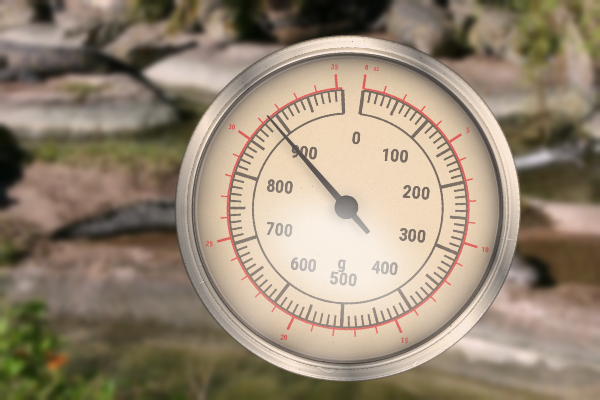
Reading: 890 g
